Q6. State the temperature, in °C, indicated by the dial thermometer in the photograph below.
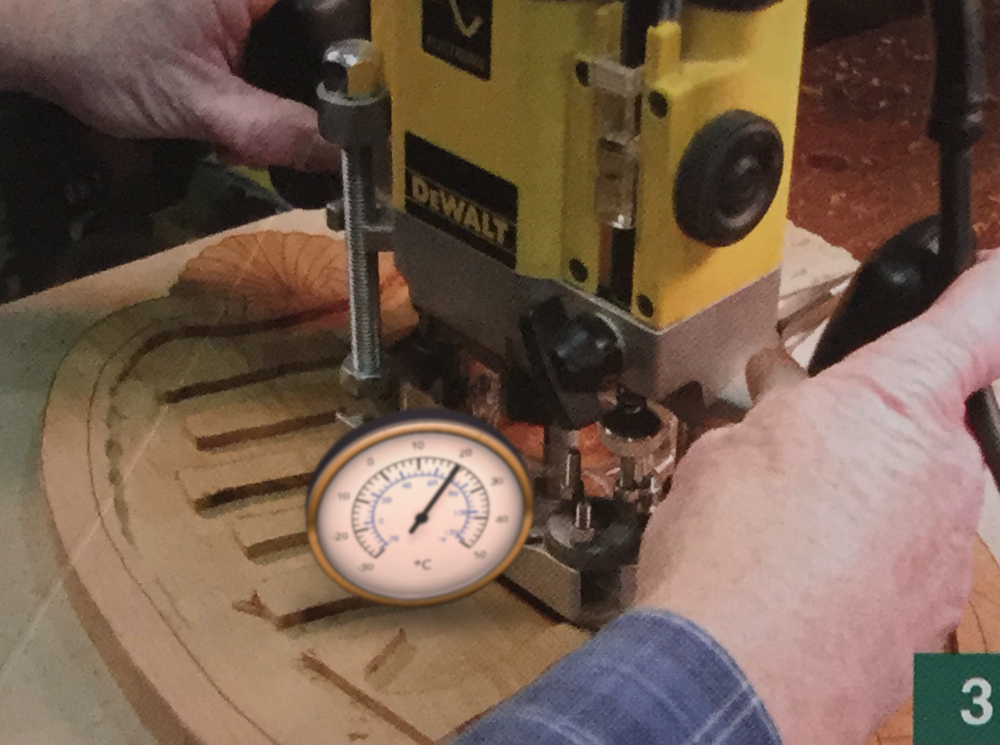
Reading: 20 °C
